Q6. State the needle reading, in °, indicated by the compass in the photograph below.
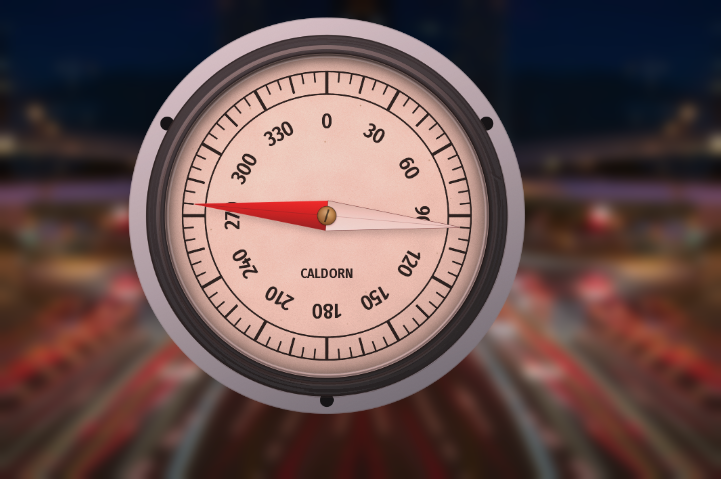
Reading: 275 °
